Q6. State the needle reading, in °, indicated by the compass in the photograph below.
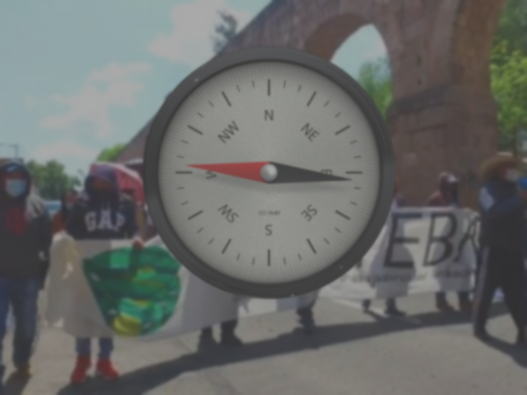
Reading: 275 °
